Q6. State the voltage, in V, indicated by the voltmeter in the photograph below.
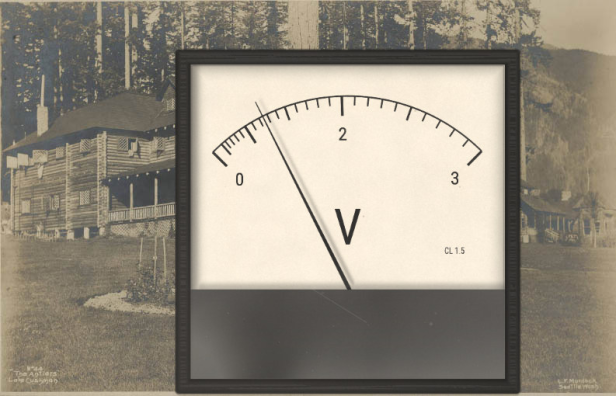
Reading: 1.25 V
